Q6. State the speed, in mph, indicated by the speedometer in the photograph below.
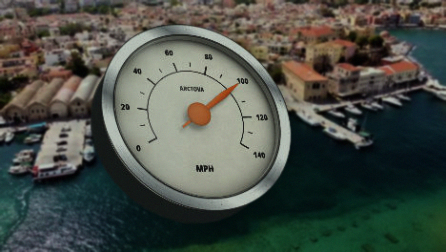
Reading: 100 mph
